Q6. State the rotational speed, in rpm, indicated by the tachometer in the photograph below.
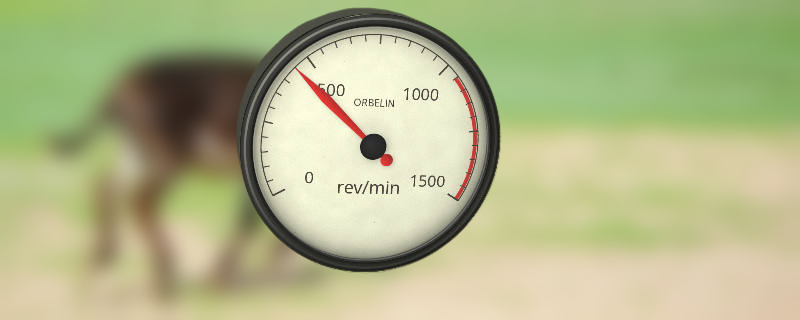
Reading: 450 rpm
